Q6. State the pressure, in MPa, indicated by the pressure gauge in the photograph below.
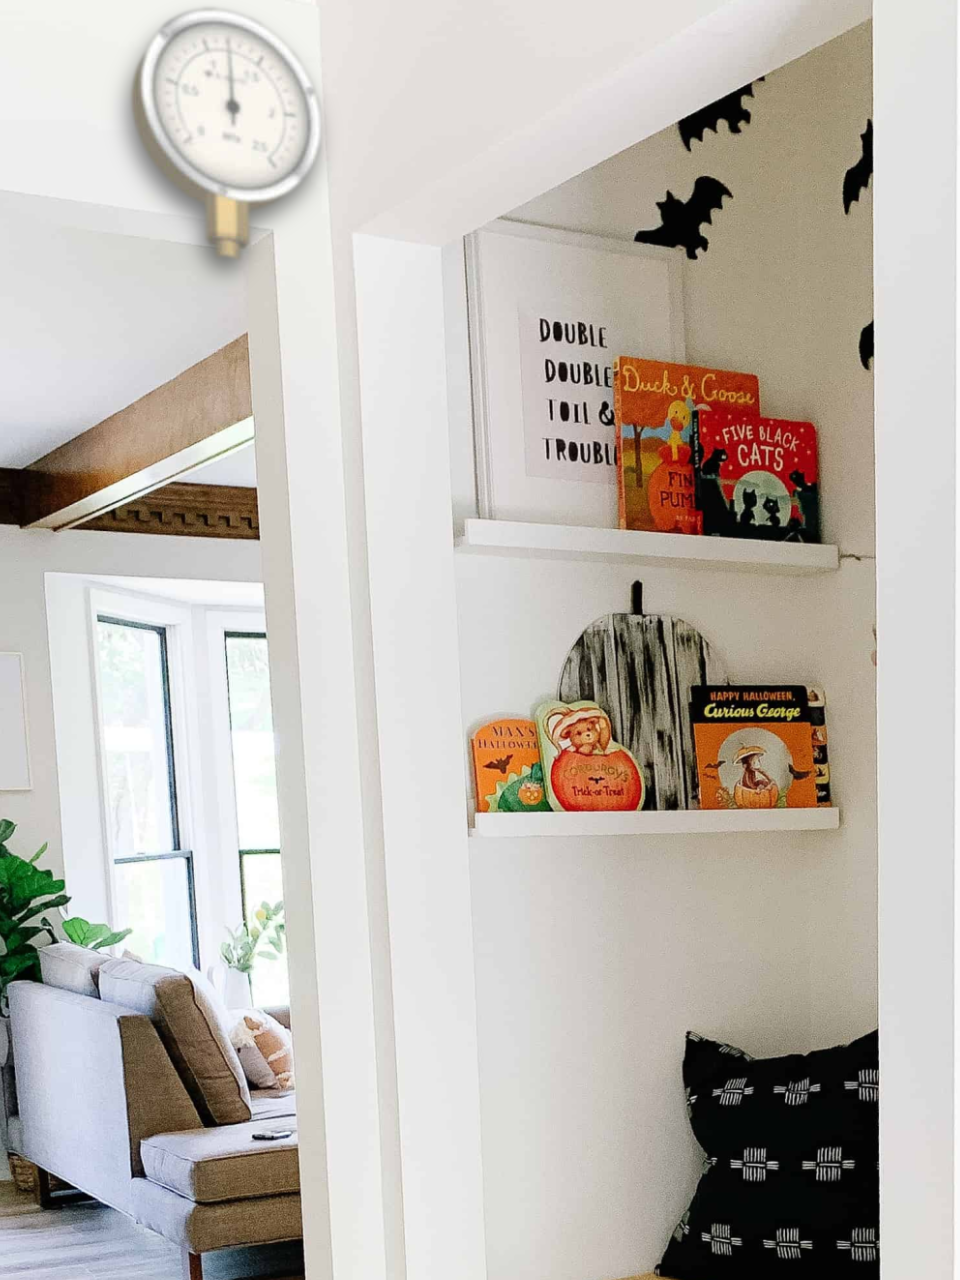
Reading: 1.2 MPa
